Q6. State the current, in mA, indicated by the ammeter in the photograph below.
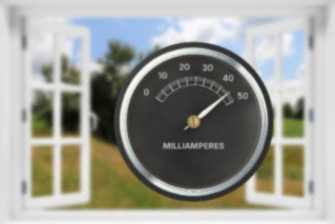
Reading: 45 mA
